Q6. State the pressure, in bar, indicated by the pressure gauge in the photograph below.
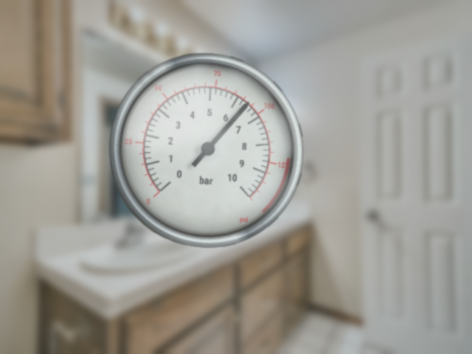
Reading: 6.4 bar
